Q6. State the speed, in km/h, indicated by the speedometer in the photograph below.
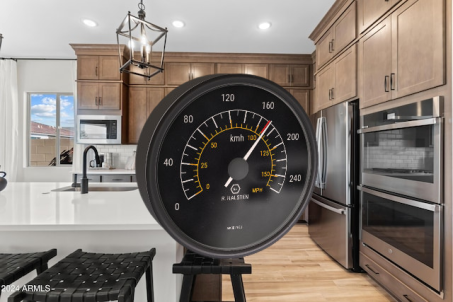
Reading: 170 km/h
